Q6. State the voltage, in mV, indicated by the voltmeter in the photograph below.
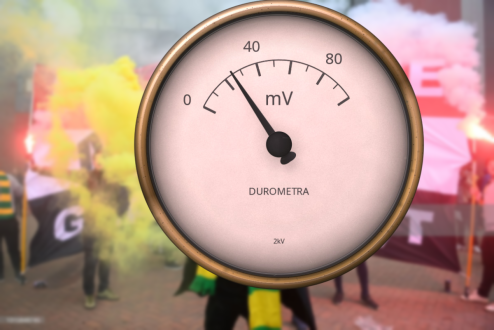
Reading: 25 mV
